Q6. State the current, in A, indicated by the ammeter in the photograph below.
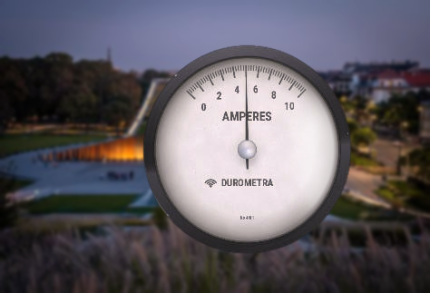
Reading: 5 A
